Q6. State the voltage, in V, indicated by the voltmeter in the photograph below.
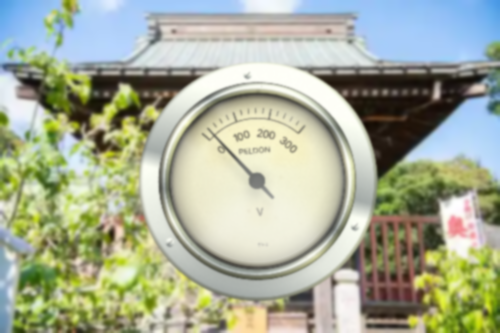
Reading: 20 V
